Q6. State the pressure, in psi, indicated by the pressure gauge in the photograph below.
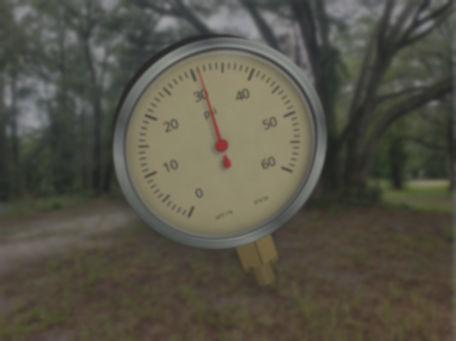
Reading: 31 psi
